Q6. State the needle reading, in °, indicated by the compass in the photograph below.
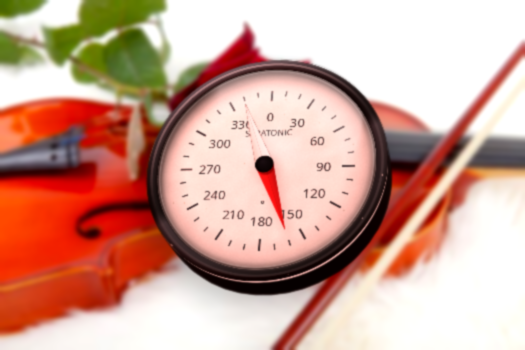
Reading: 160 °
